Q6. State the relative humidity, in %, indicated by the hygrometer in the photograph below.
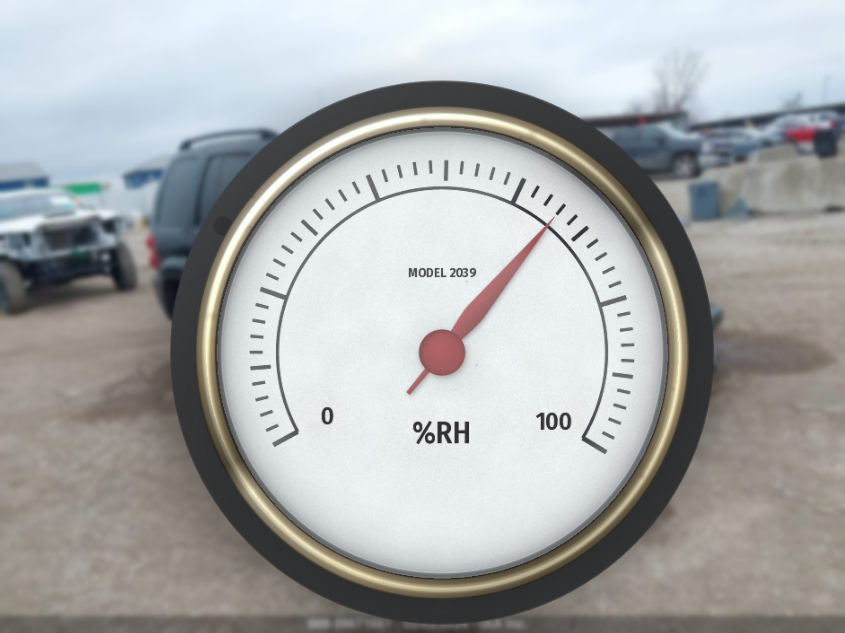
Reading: 66 %
